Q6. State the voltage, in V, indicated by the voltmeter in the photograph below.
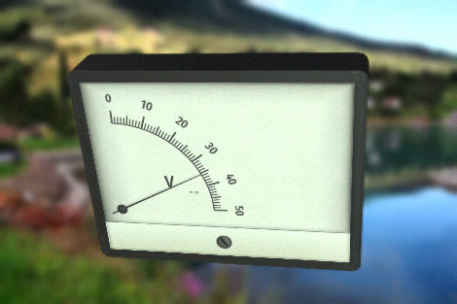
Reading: 35 V
